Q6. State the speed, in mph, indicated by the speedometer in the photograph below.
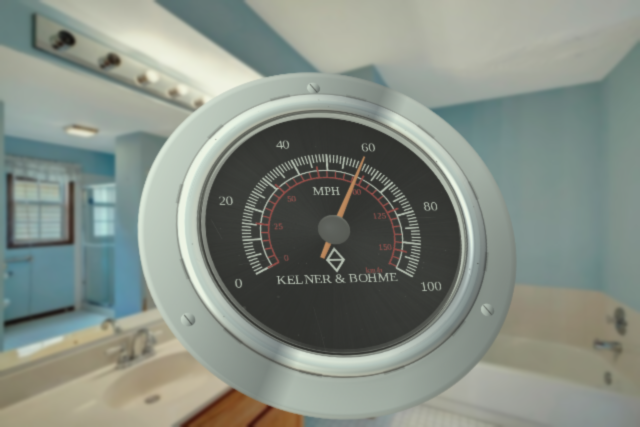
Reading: 60 mph
